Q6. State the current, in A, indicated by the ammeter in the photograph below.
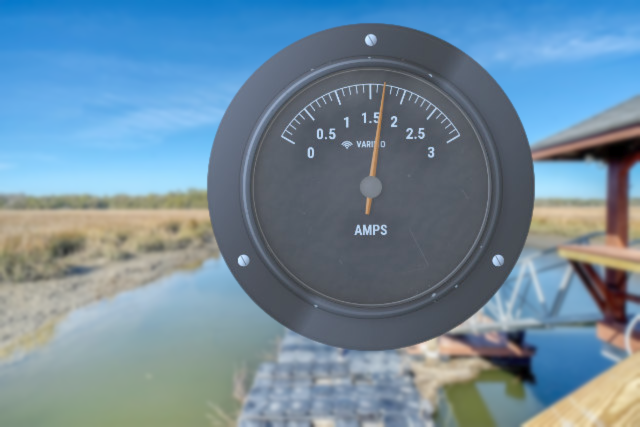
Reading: 1.7 A
